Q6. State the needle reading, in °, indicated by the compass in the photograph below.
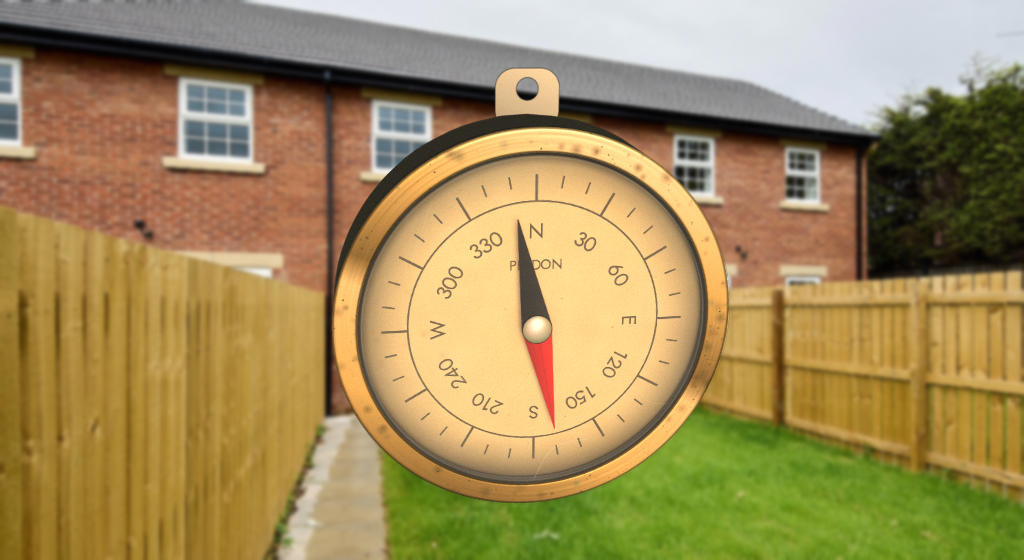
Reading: 170 °
